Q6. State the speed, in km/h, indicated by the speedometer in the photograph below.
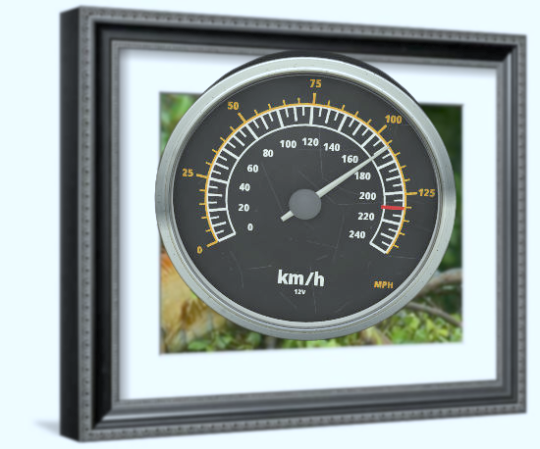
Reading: 170 km/h
